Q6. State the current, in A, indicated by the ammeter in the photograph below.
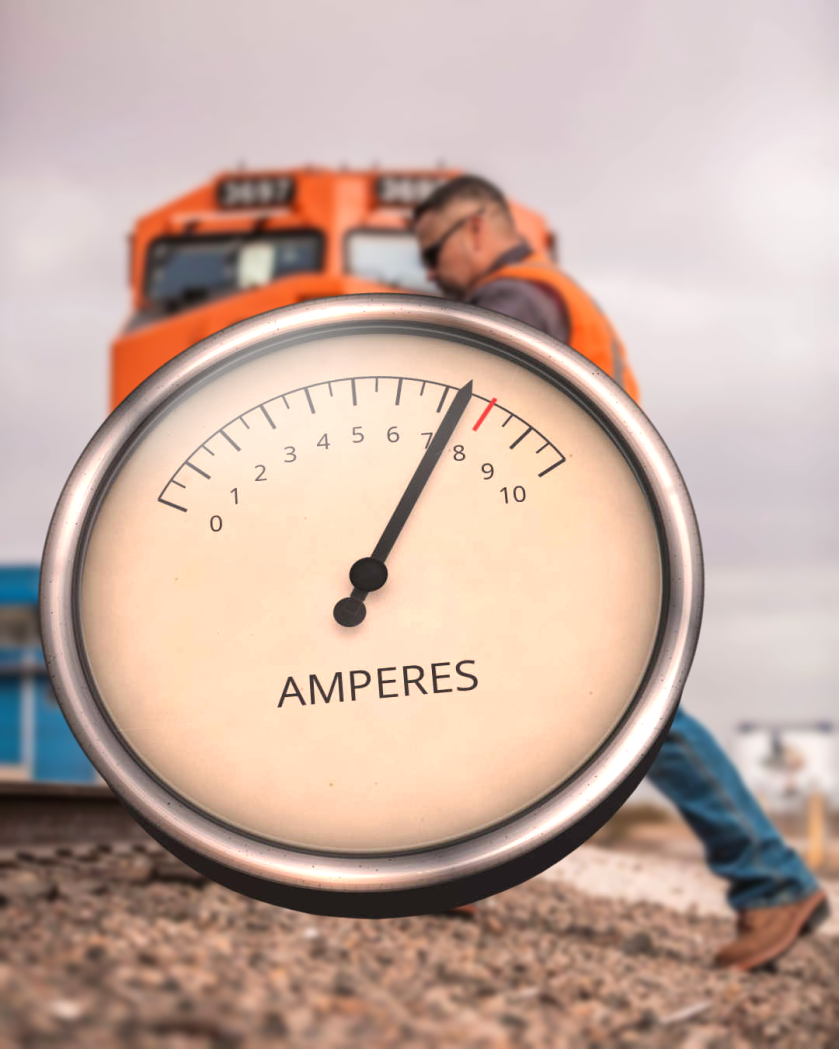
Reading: 7.5 A
